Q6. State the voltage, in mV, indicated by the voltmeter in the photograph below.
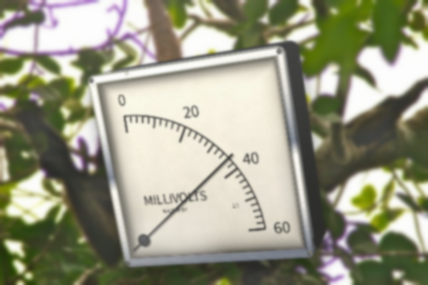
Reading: 36 mV
